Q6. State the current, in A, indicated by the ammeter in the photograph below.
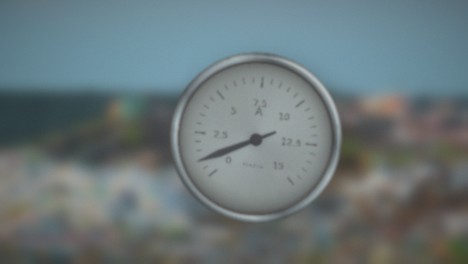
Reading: 1 A
